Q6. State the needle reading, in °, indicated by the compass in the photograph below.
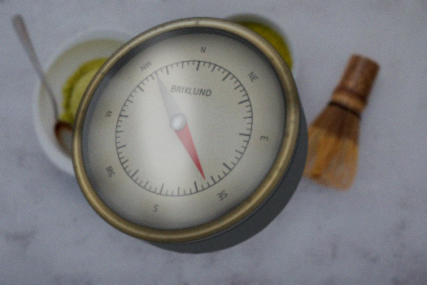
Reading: 140 °
